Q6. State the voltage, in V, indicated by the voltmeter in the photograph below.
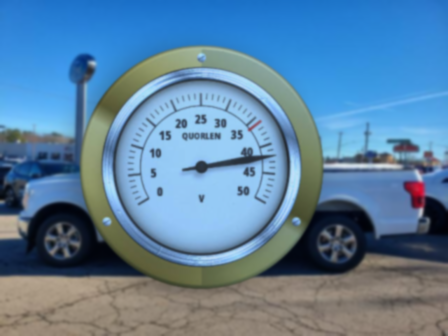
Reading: 42 V
